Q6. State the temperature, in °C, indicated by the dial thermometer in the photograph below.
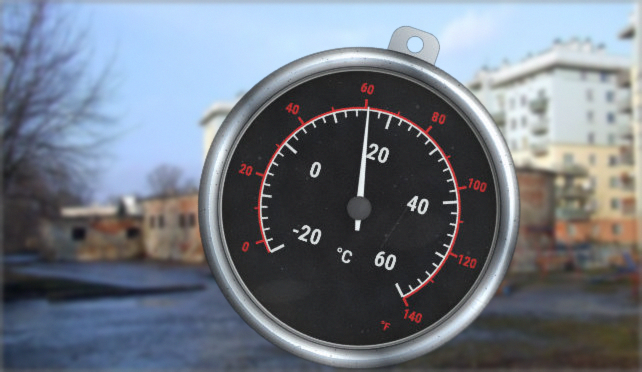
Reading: 16 °C
